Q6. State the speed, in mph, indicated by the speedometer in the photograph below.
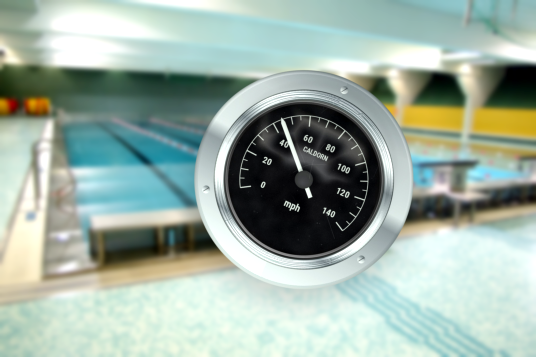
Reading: 45 mph
